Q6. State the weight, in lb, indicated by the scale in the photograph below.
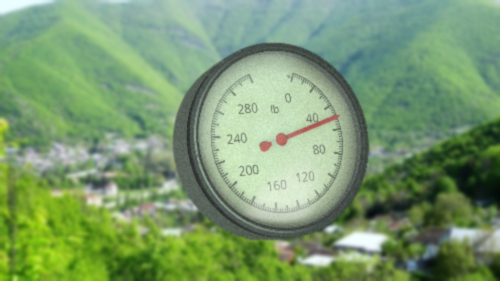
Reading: 50 lb
